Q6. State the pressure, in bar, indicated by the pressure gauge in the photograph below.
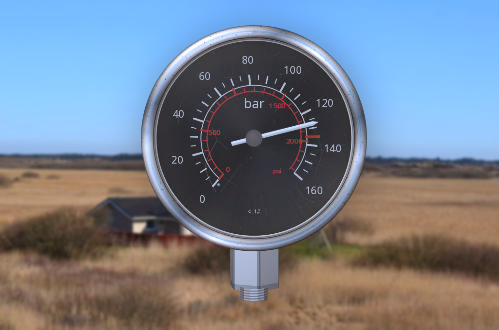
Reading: 127.5 bar
